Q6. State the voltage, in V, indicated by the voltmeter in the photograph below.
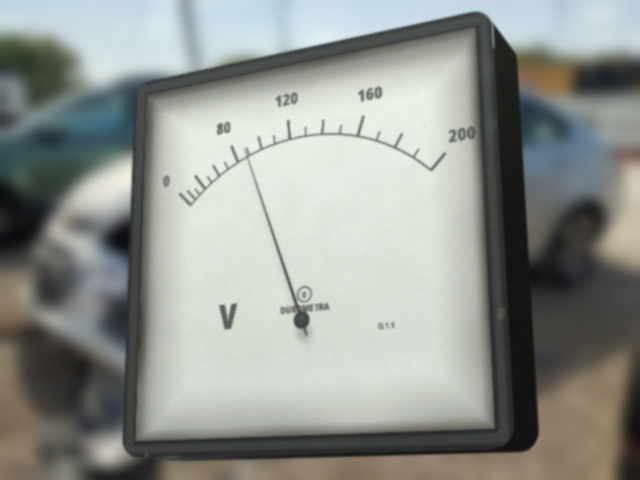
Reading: 90 V
